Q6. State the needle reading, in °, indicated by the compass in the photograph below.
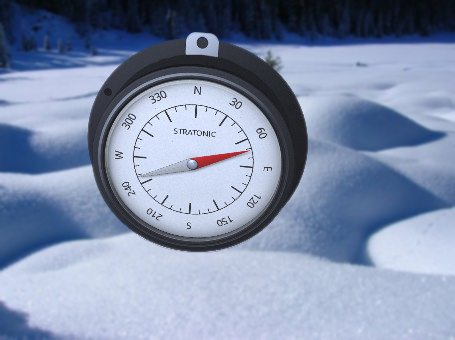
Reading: 70 °
